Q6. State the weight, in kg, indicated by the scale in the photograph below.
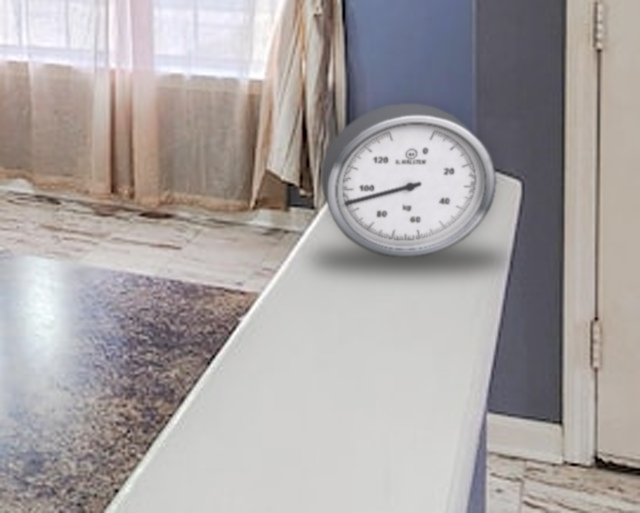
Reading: 95 kg
